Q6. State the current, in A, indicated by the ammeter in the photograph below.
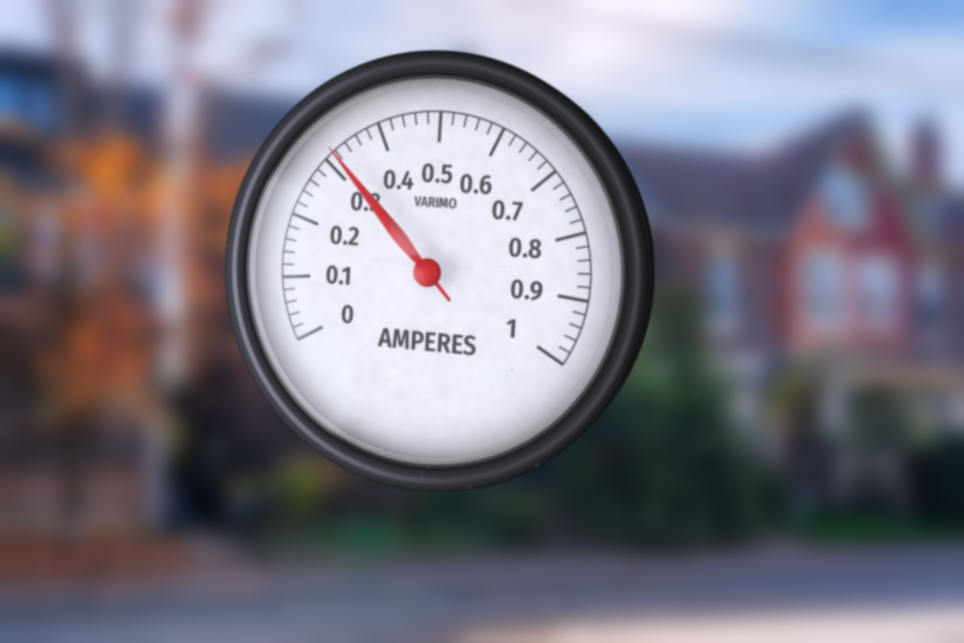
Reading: 0.32 A
